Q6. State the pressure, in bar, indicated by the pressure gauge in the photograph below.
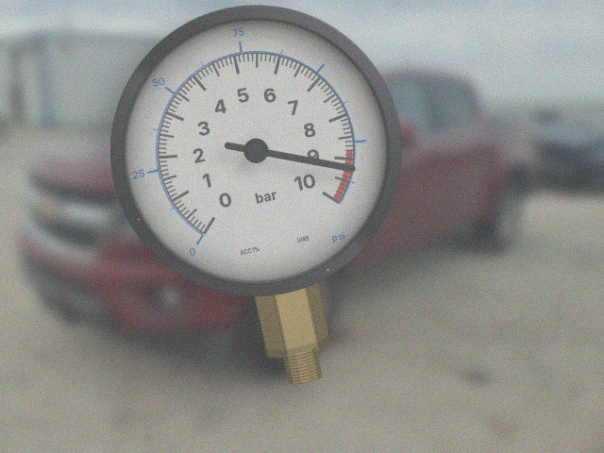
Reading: 9.2 bar
